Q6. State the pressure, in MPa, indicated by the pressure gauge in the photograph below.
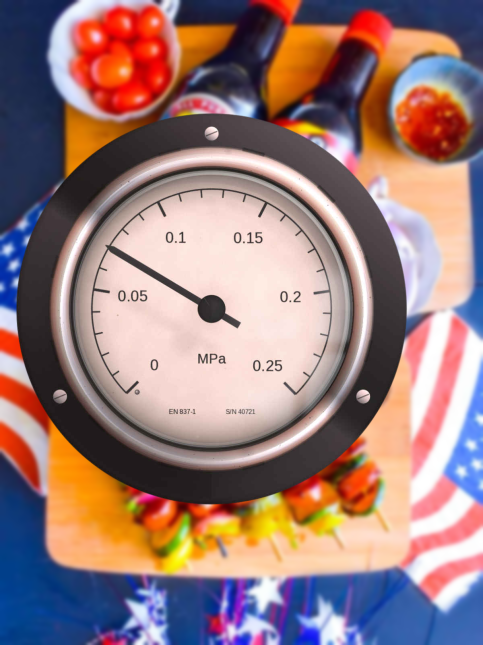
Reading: 0.07 MPa
